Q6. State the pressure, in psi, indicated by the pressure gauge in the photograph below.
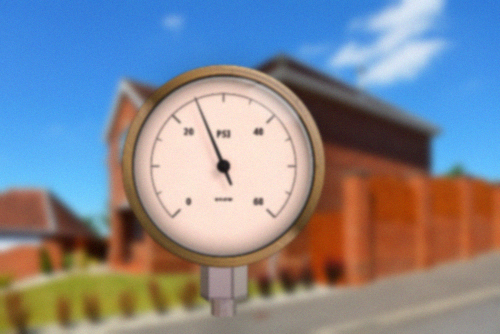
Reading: 25 psi
